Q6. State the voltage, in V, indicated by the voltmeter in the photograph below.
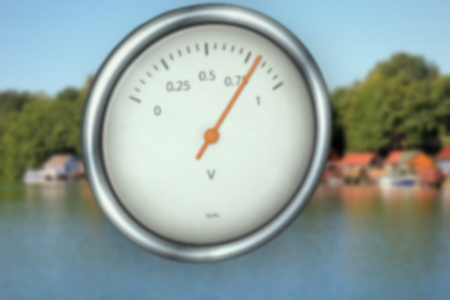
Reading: 0.8 V
